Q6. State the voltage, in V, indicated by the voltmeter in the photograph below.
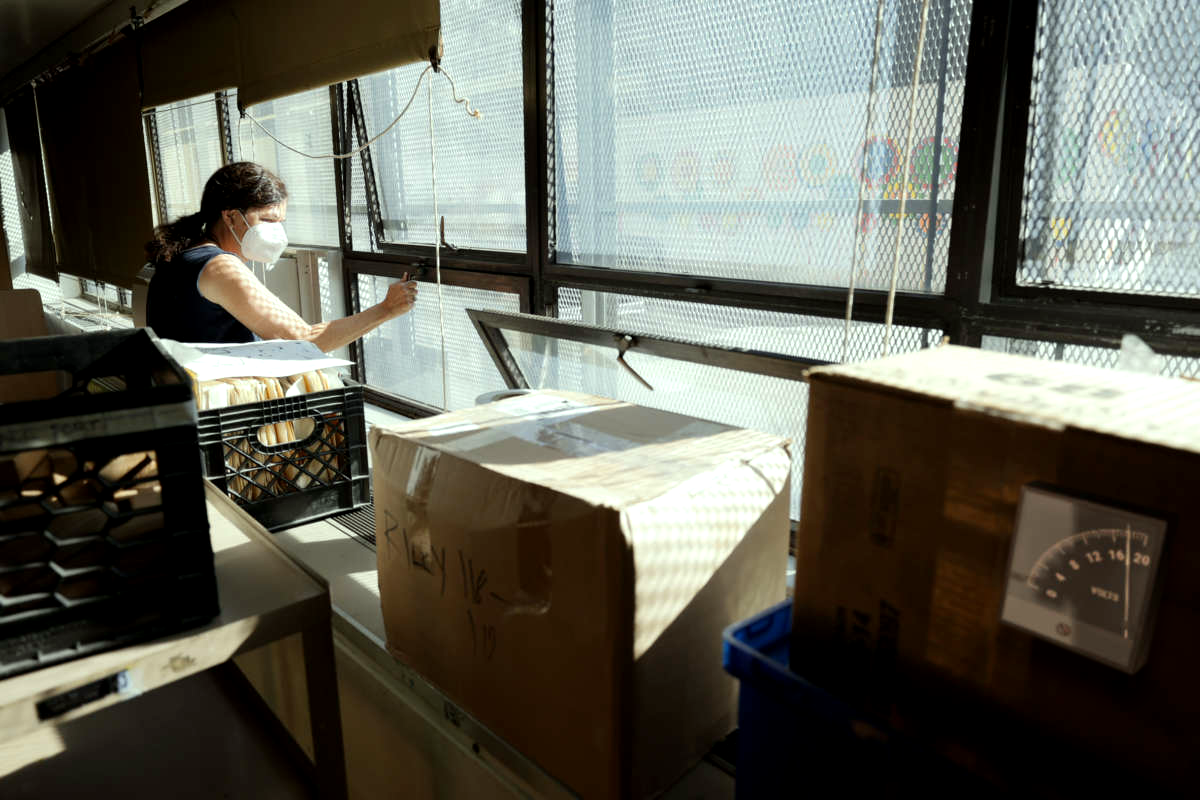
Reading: 18 V
